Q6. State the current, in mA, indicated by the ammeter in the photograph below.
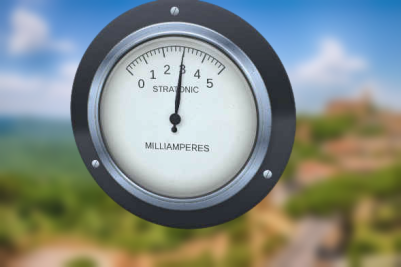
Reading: 3 mA
